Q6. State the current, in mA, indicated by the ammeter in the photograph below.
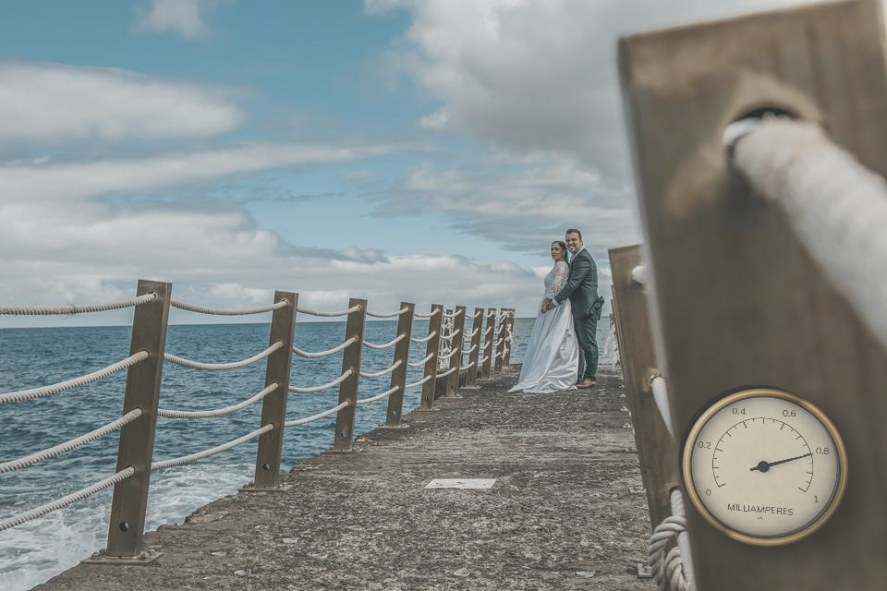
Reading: 0.8 mA
